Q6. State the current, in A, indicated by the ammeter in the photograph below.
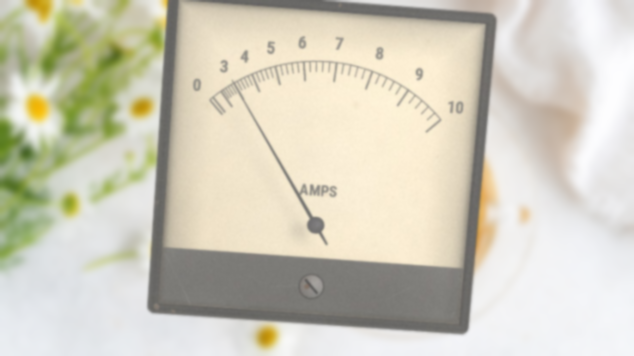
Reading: 3 A
